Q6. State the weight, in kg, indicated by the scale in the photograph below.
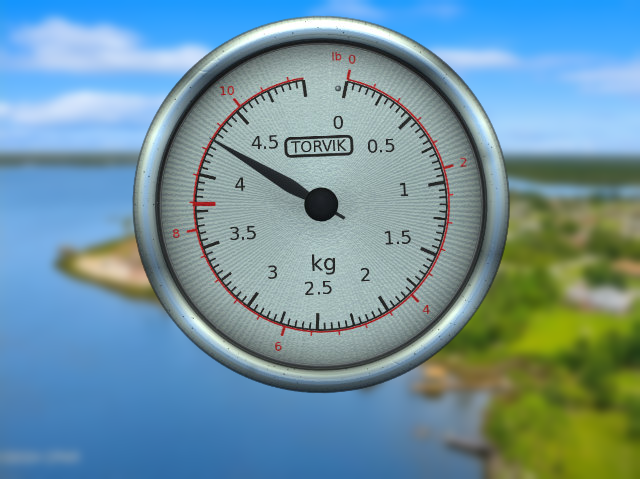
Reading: 4.25 kg
